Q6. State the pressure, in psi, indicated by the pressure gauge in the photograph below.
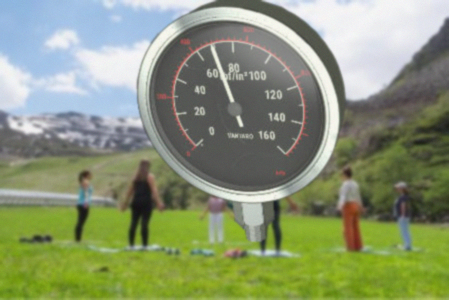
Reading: 70 psi
